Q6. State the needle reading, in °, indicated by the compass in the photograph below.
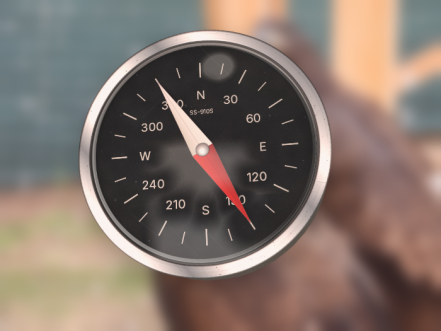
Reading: 150 °
